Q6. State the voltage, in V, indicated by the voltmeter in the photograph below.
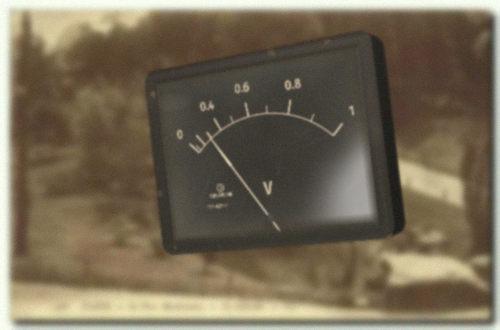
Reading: 0.3 V
